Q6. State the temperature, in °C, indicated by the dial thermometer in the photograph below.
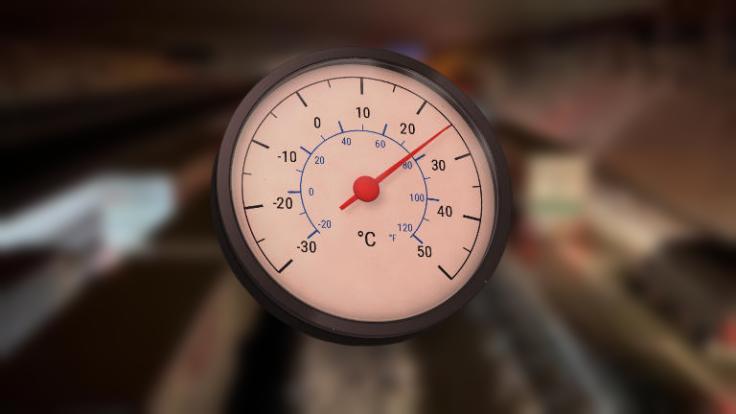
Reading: 25 °C
